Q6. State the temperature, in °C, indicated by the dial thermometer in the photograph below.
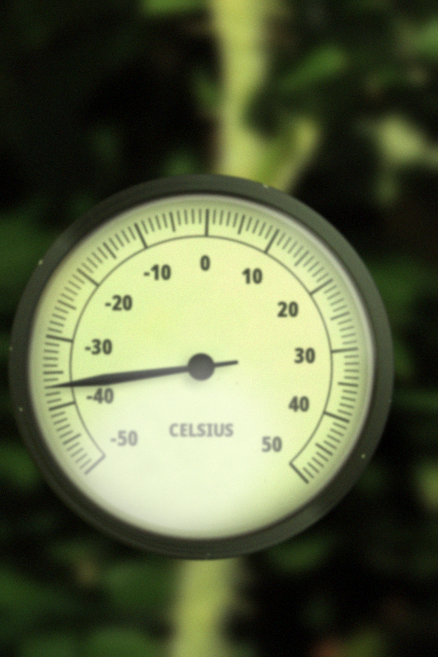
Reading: -37 °C
